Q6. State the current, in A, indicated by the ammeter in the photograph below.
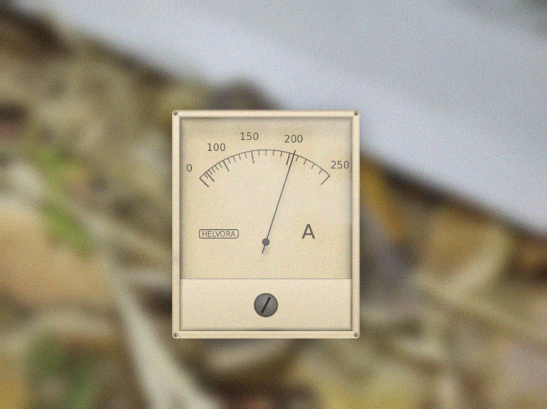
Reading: 205 A
